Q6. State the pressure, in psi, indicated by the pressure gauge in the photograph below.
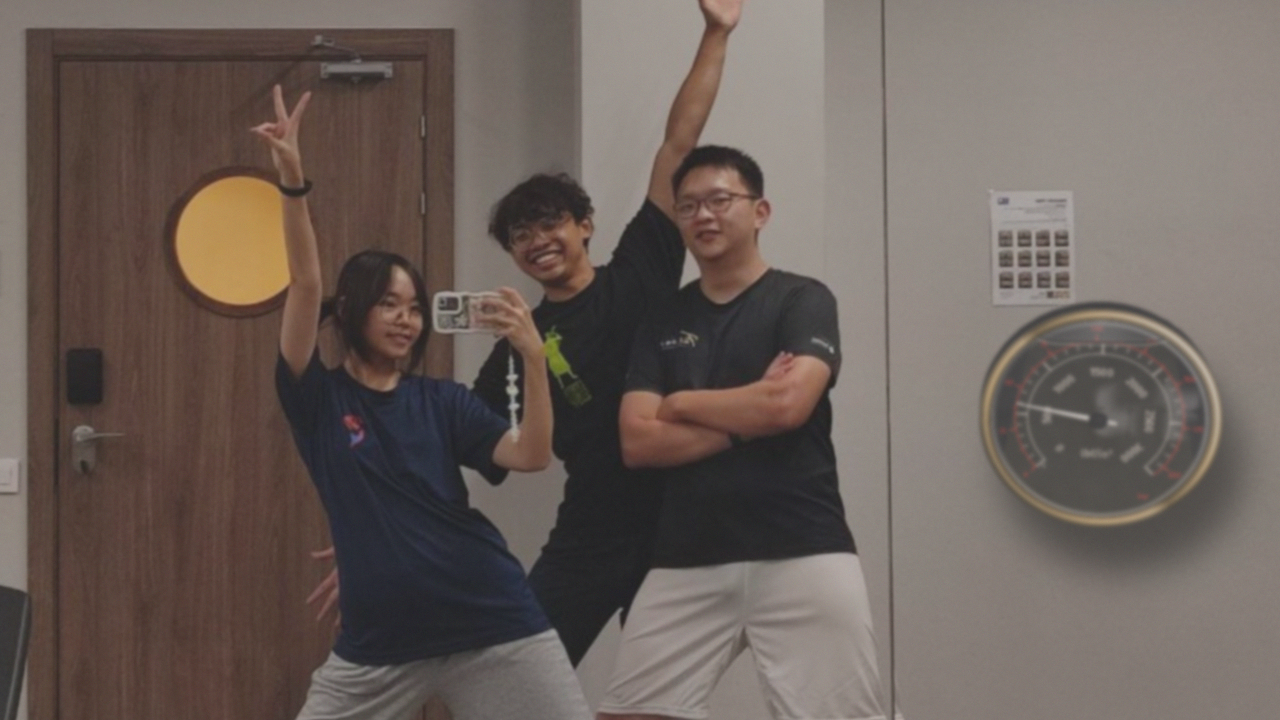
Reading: 600 psi
